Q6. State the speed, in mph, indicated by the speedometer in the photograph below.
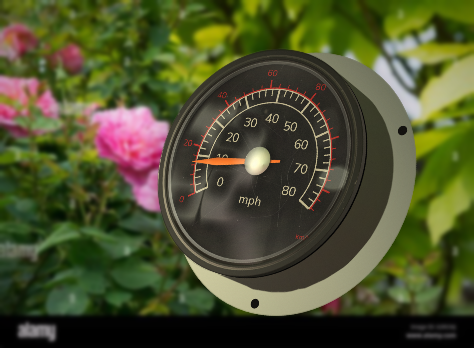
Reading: 8 mph
